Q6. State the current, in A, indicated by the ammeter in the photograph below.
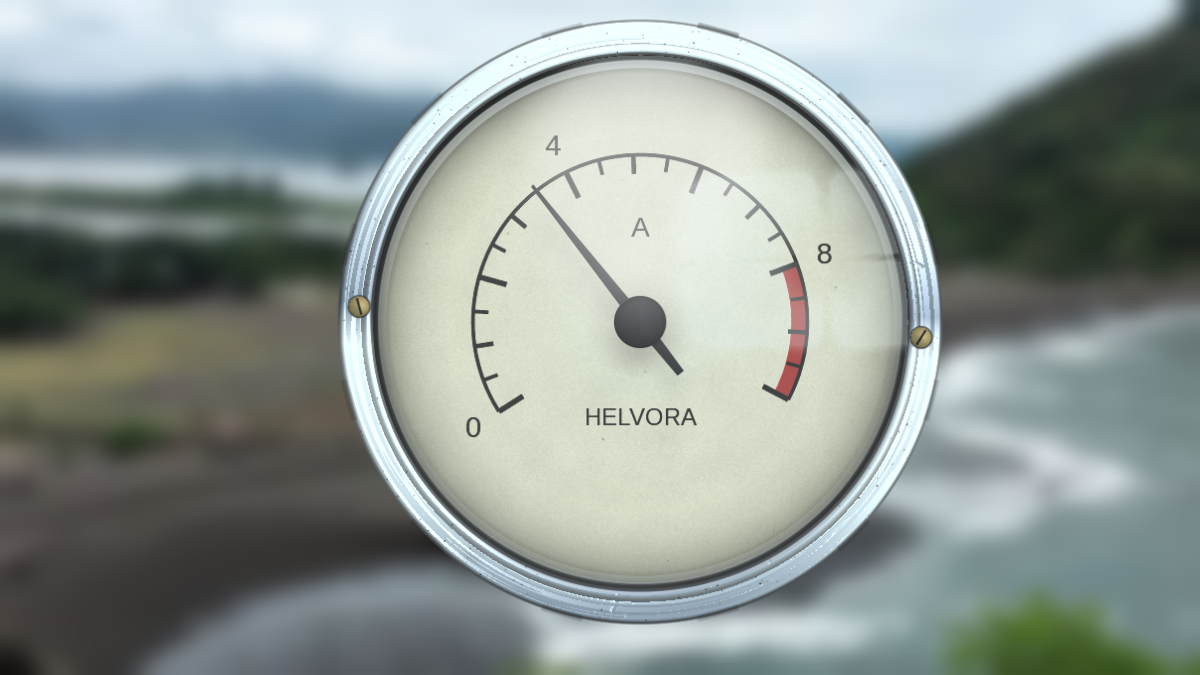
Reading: 3.5 A
